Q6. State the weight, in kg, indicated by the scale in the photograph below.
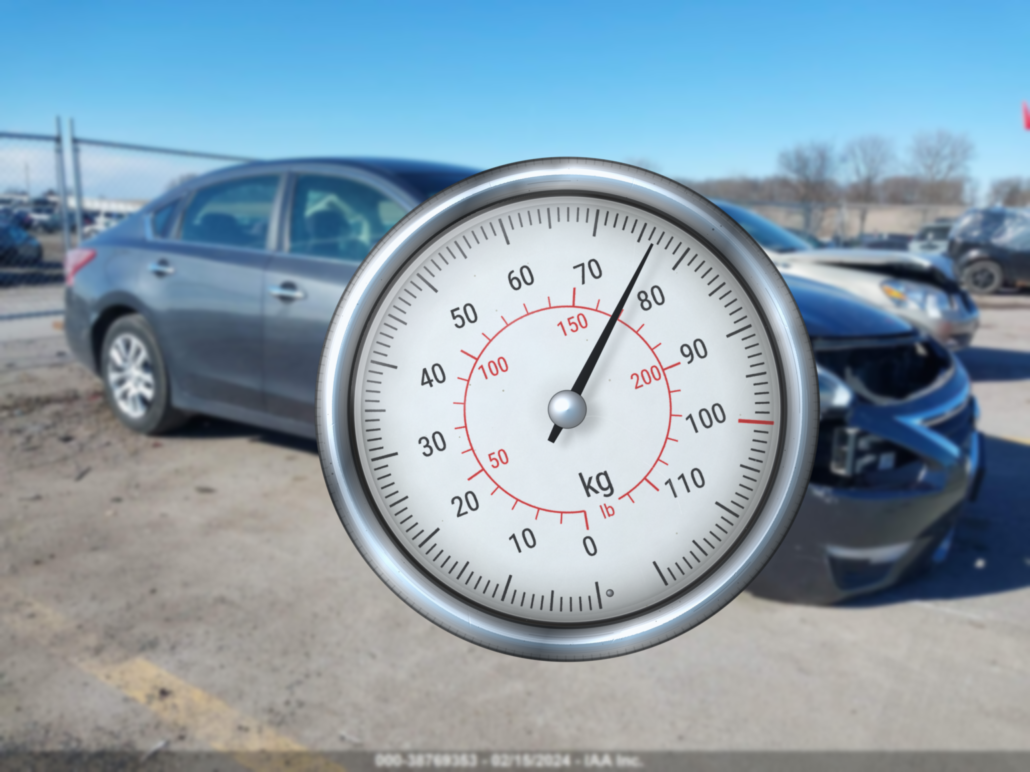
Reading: 76.5 kg
